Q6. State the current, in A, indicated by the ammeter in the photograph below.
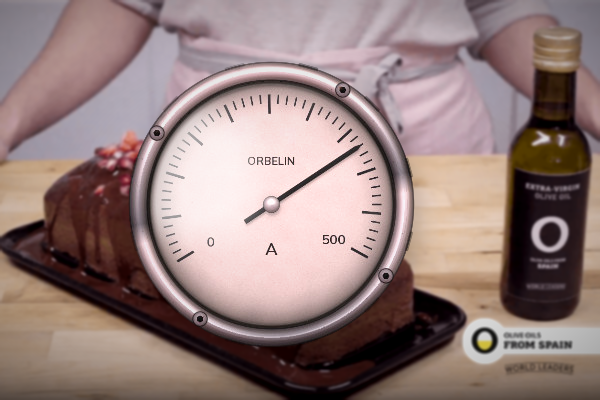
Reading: 370 A
